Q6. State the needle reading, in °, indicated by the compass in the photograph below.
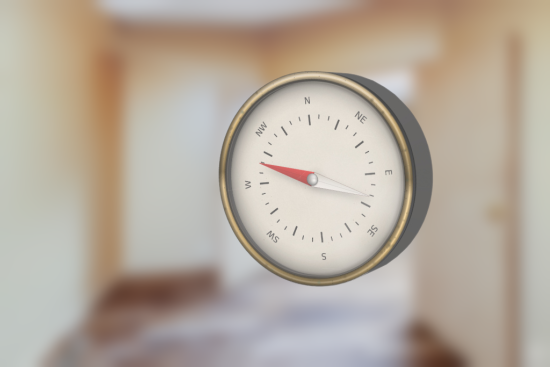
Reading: 290 °
